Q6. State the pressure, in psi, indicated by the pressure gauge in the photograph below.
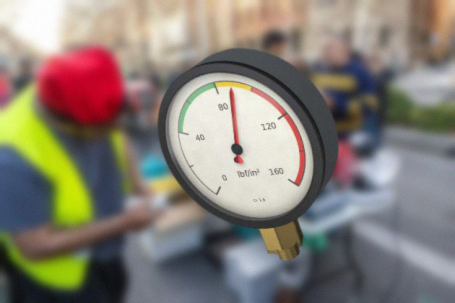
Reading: 90 psi
